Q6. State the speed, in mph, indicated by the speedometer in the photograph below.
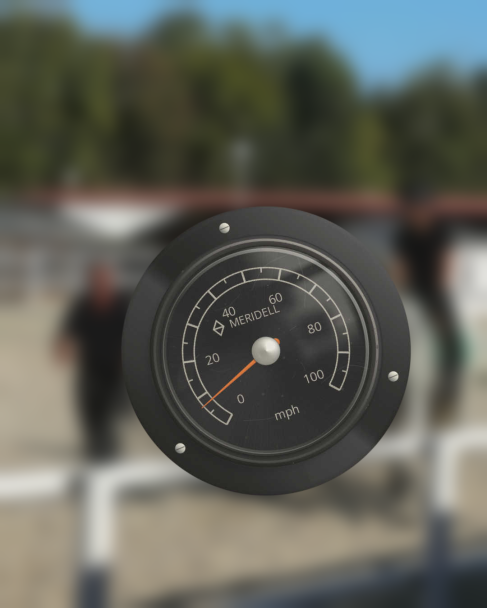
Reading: 7.5 mph
